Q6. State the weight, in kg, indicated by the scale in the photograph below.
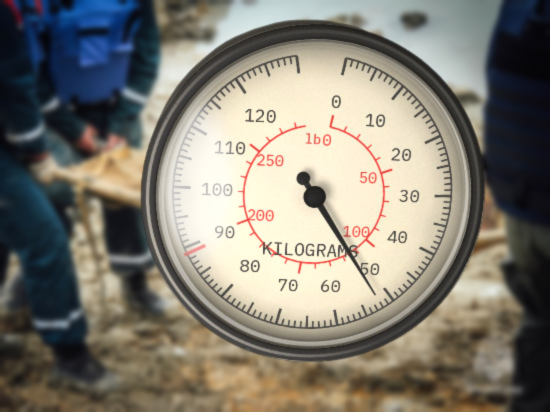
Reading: 52 kg
